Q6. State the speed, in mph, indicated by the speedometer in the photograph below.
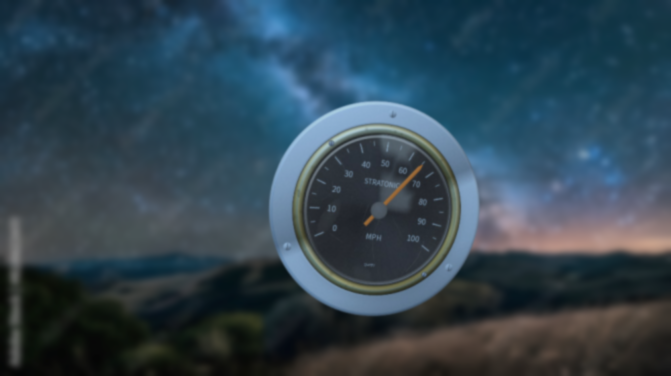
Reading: 65 mph
